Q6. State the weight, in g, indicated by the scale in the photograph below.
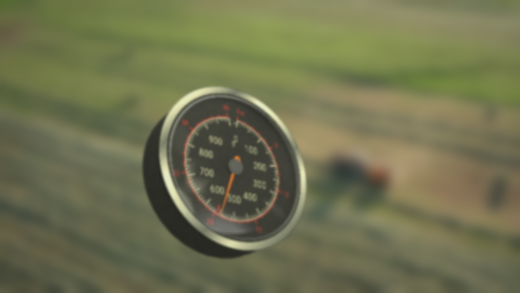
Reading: 550 g
